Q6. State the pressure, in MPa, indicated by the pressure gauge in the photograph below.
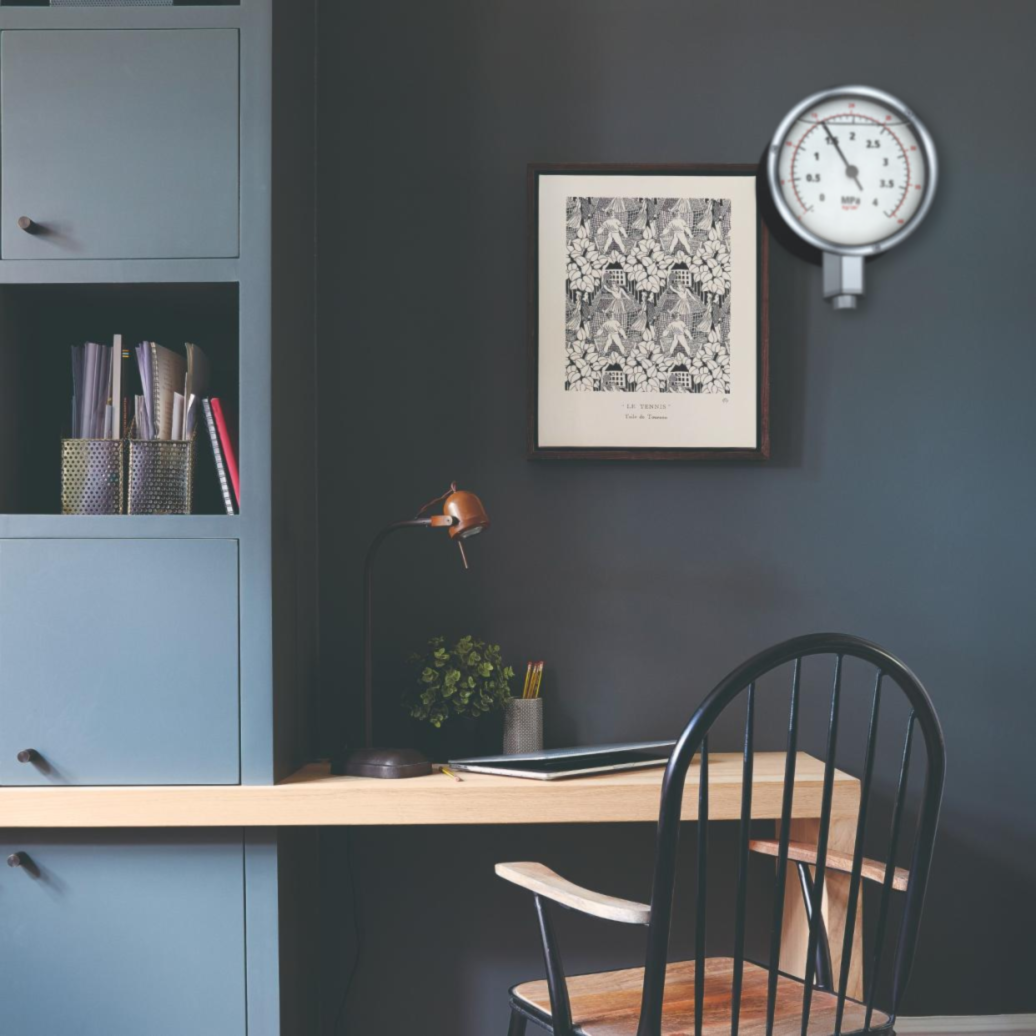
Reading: 1.5 MPa
